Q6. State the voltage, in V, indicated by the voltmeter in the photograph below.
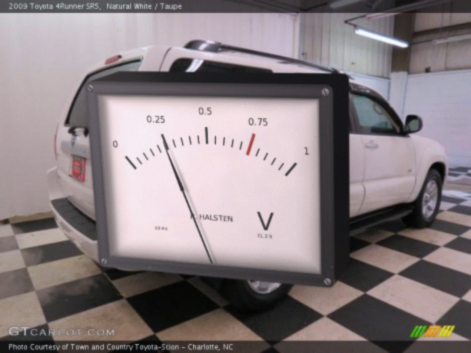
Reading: 0.25 V
